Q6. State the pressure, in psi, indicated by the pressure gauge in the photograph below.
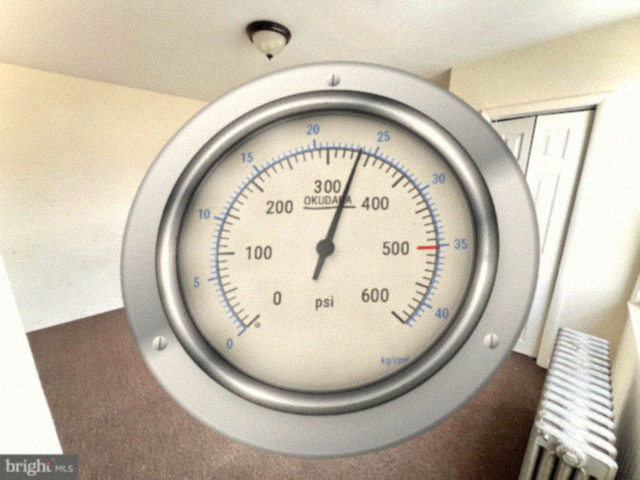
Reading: 340 psi
